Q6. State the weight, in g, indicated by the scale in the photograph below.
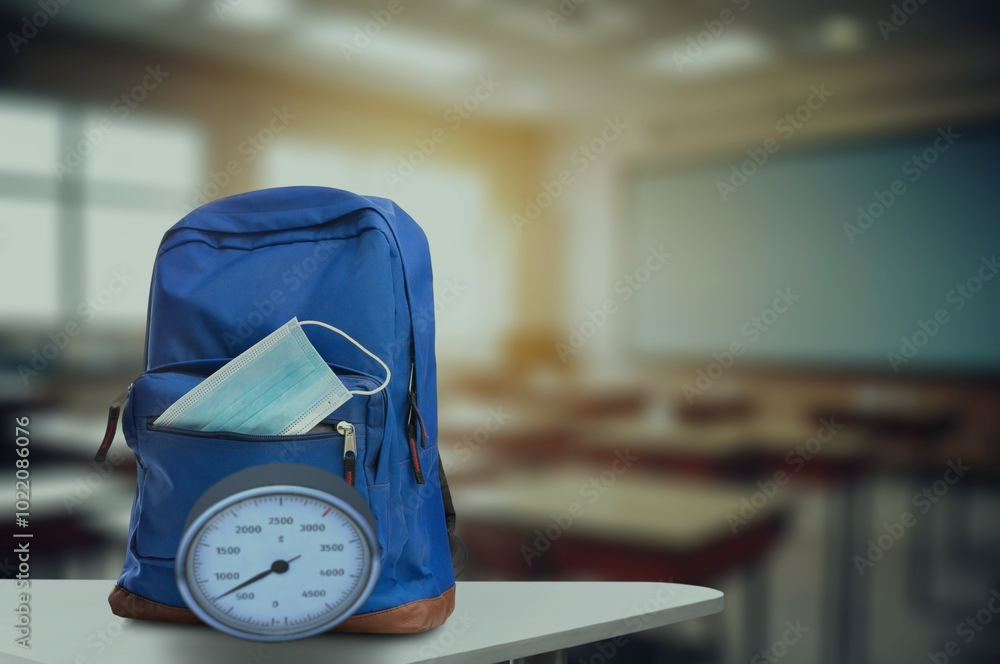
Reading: 750 g
